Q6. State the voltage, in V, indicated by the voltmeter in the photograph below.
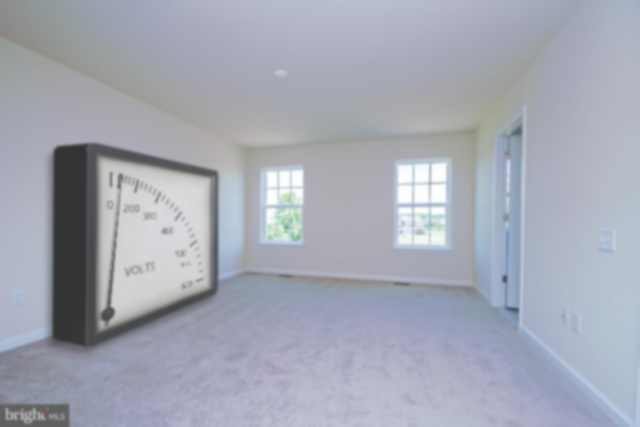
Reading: 100 V
